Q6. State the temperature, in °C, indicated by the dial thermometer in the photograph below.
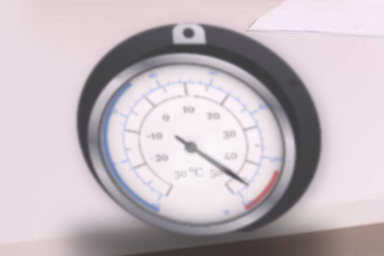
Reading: 45 °C
